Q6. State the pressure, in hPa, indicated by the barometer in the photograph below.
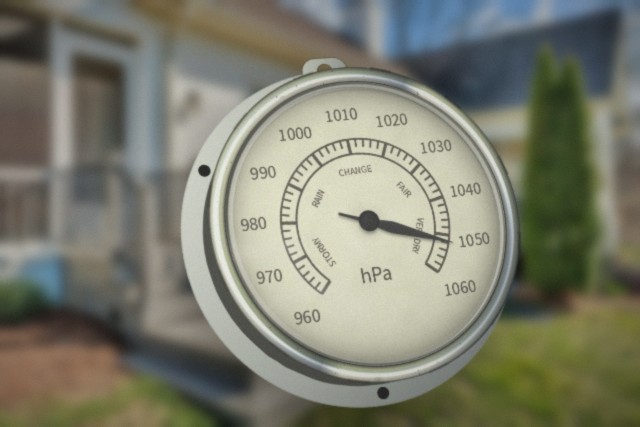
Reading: 1052 hPa
